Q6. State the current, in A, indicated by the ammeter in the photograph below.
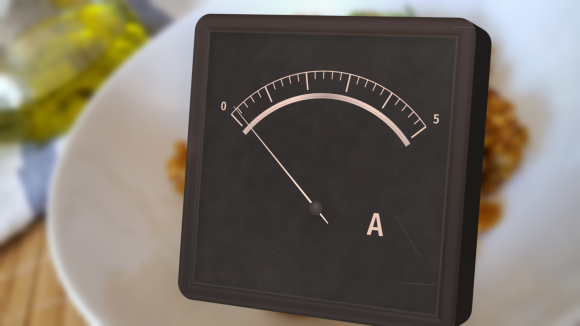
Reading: 0.2 A
